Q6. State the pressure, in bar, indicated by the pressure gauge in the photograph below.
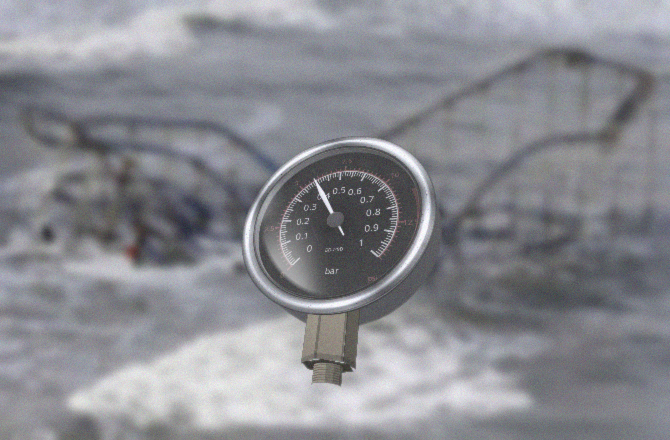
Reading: 0.4 bar
